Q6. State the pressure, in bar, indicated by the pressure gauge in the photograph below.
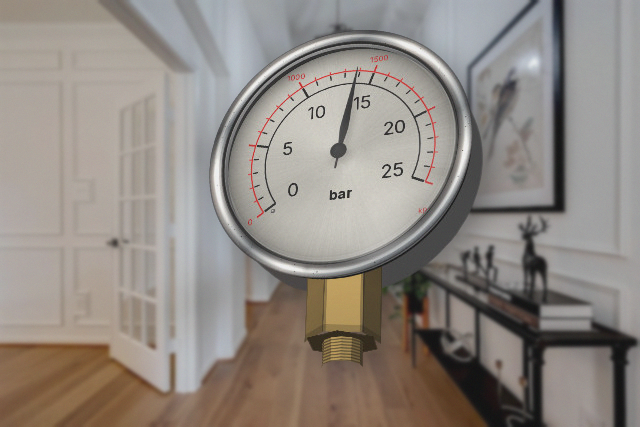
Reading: 14 bar
